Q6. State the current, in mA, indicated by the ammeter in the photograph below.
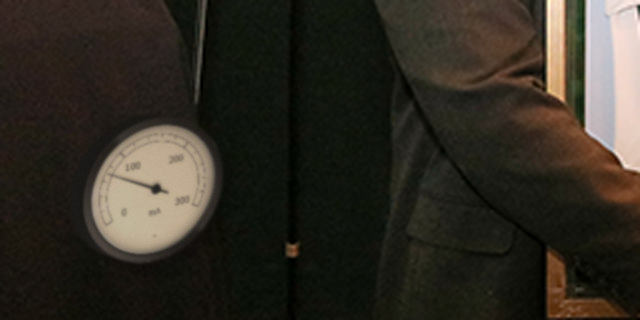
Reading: 70 mA
